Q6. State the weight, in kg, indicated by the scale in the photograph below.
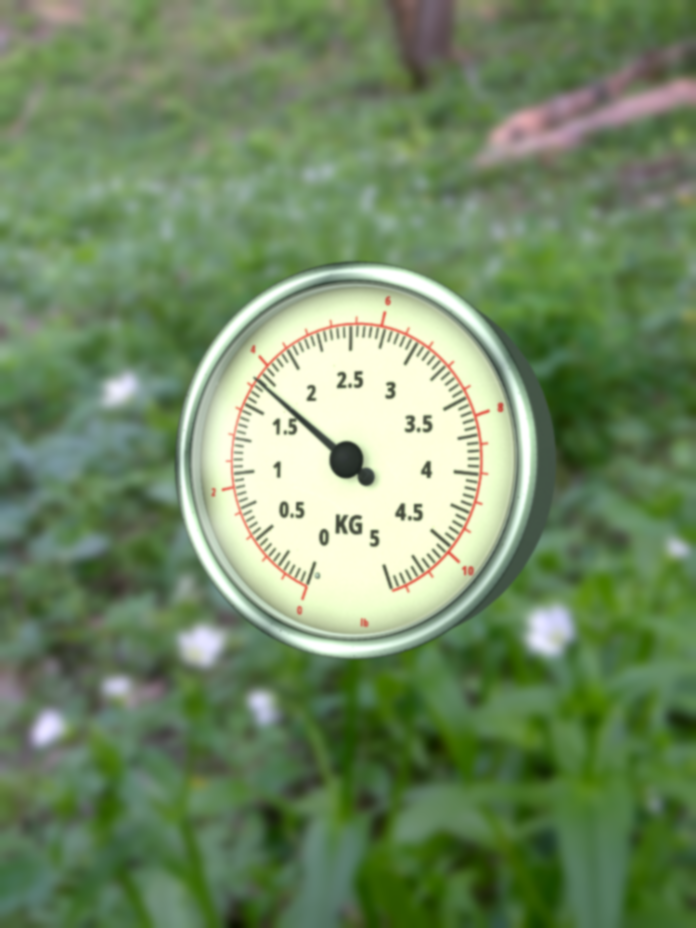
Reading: 1.7 kg
